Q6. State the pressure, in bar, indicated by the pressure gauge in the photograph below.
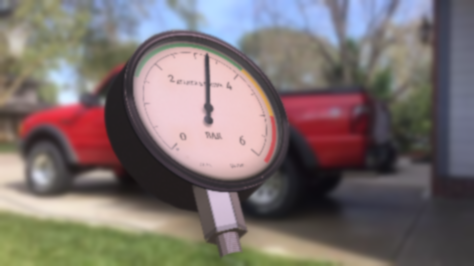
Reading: 3.25 bar
